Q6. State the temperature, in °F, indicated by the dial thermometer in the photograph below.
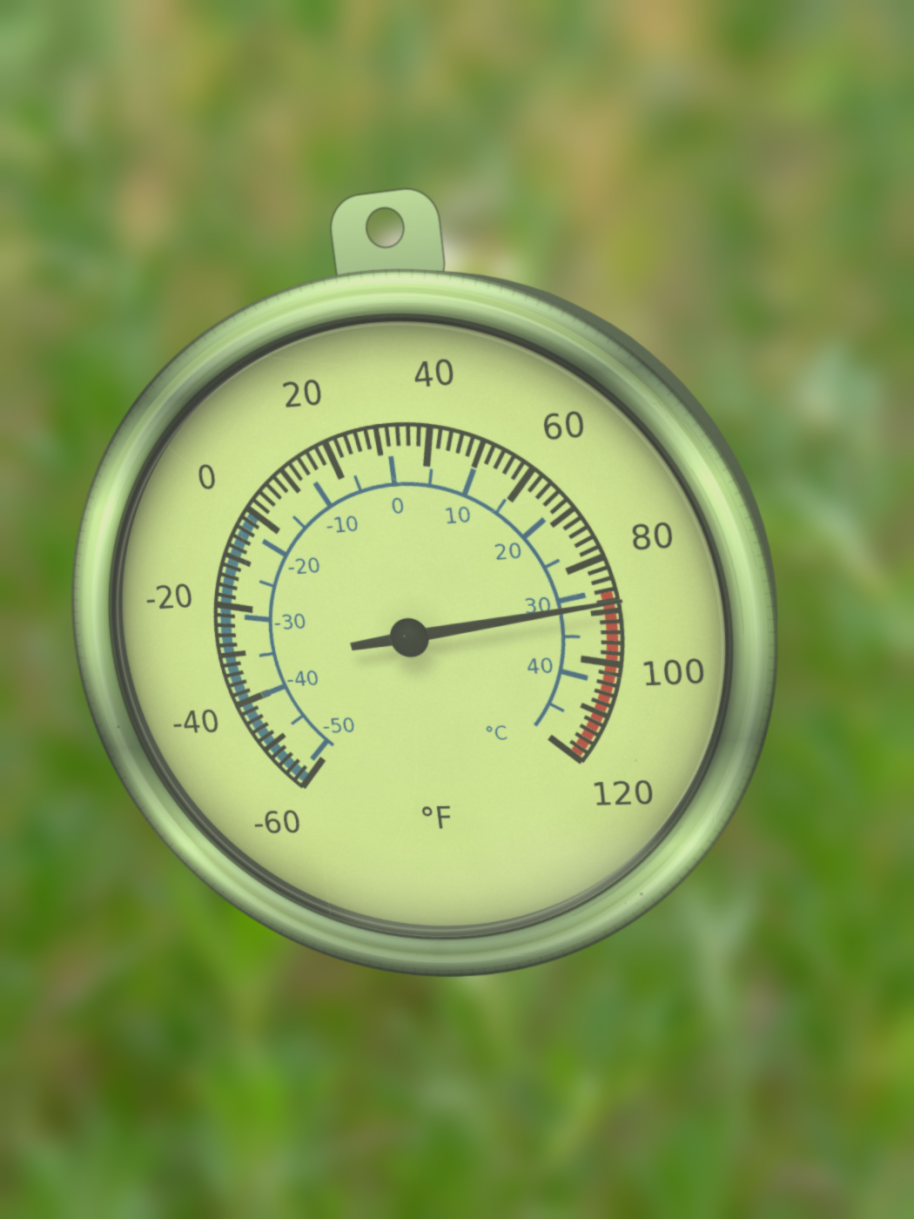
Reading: 88 °F
